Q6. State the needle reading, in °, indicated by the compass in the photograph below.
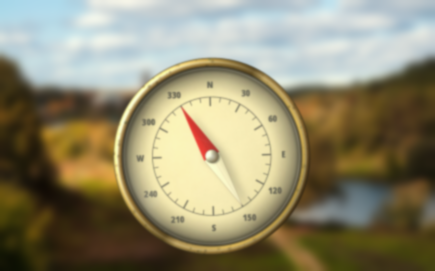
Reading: 330 °
